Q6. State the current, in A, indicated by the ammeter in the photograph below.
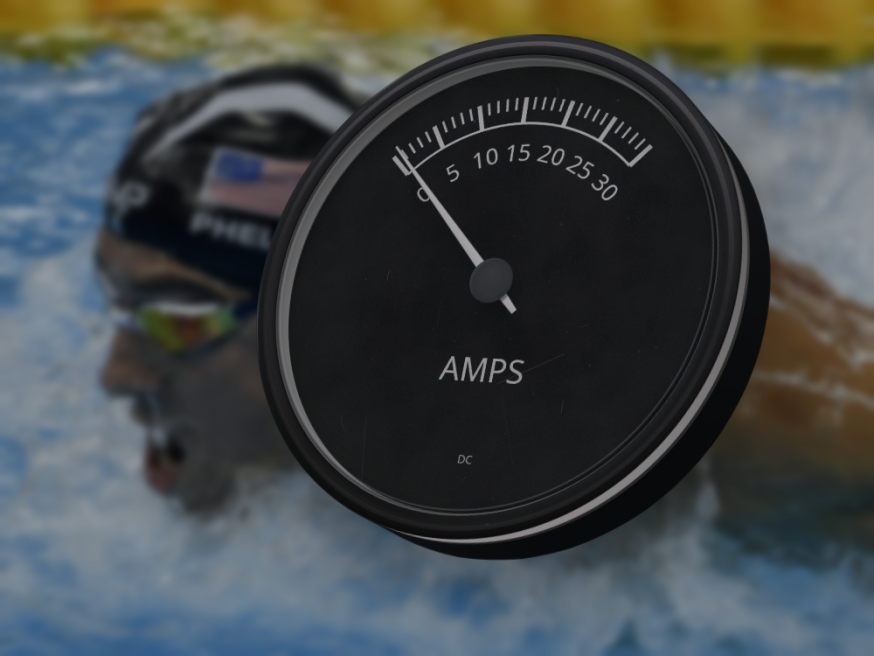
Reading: 1 A
